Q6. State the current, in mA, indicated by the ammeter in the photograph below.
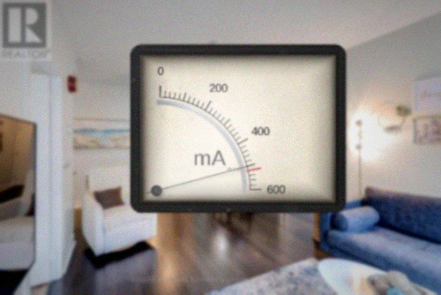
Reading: 500 mA
